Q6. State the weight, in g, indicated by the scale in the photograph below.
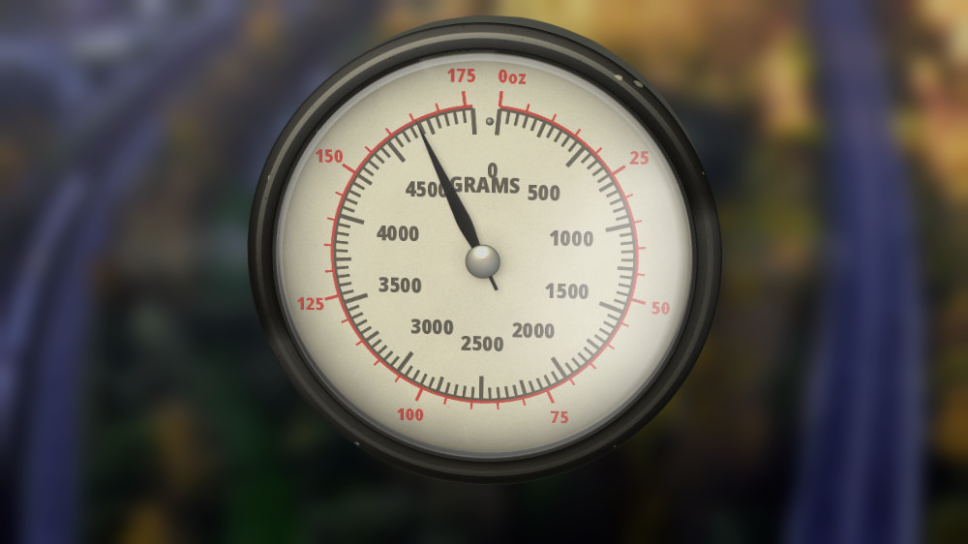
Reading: 4700 g
